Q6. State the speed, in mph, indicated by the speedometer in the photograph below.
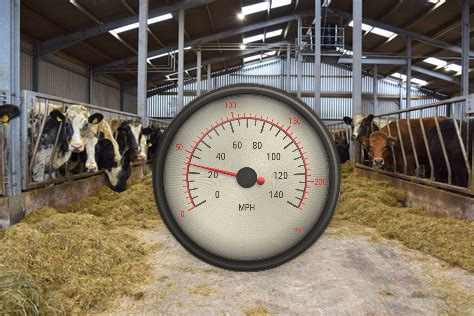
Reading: 25 mph
